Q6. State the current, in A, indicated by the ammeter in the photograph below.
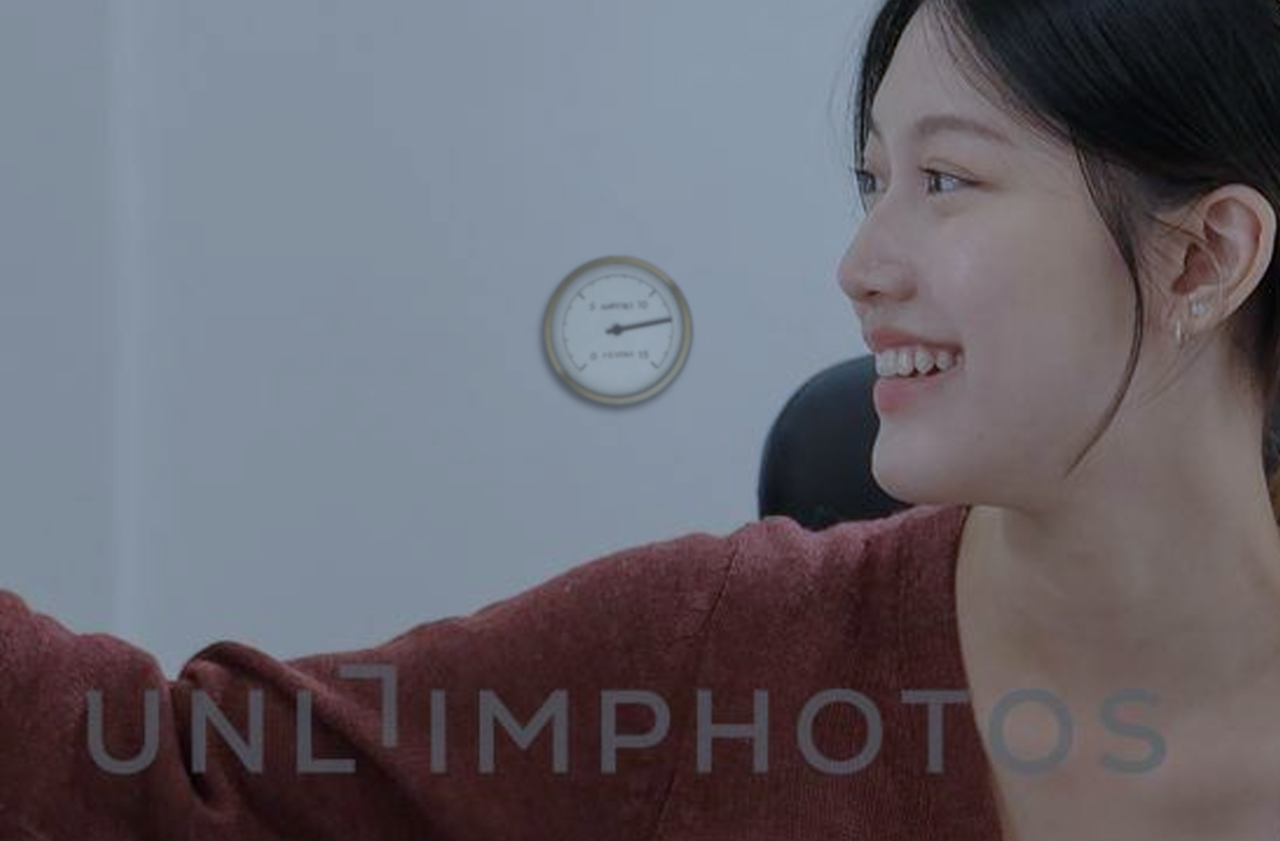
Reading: 12 A
